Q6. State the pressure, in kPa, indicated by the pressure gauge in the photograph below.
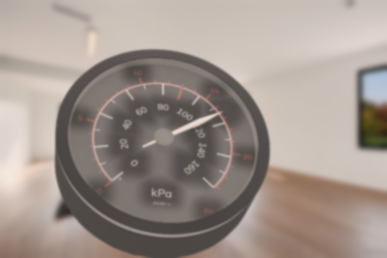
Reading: 115 kPa
